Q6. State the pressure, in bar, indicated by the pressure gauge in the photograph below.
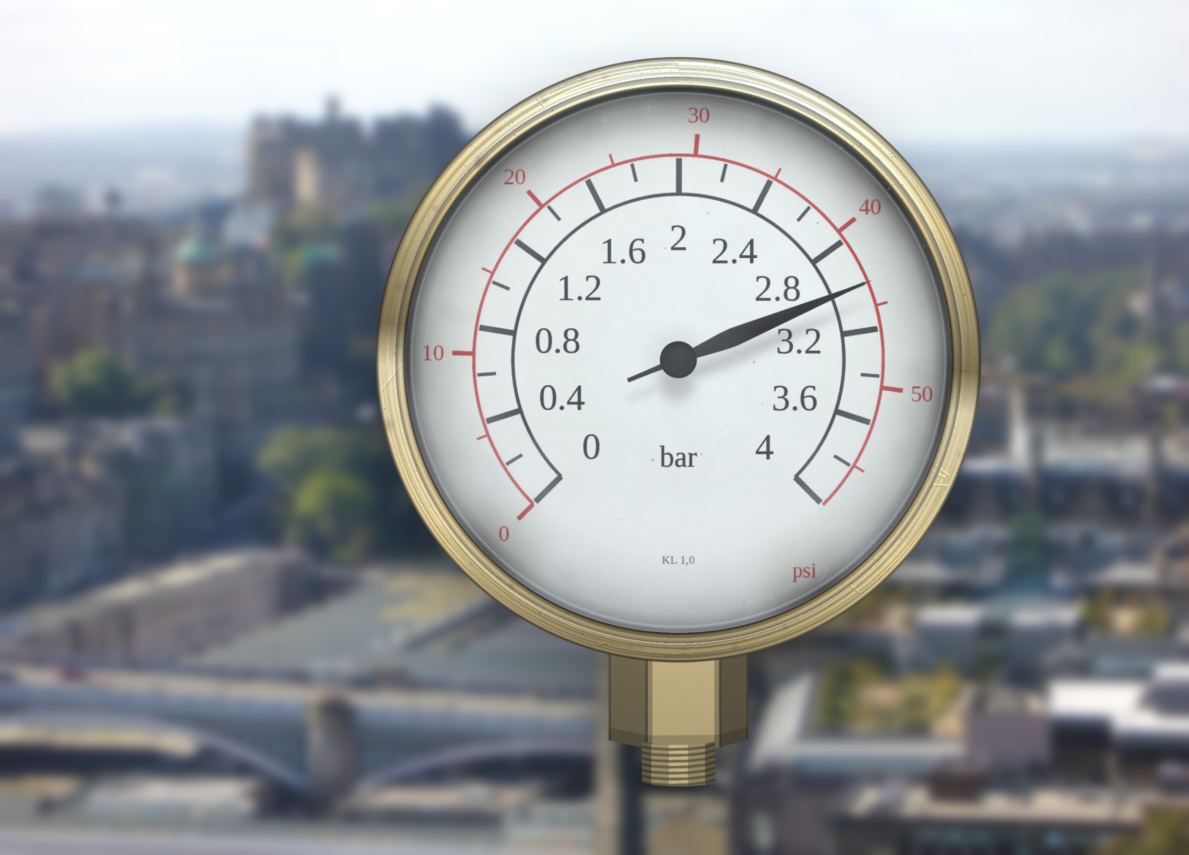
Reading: 3 bar
